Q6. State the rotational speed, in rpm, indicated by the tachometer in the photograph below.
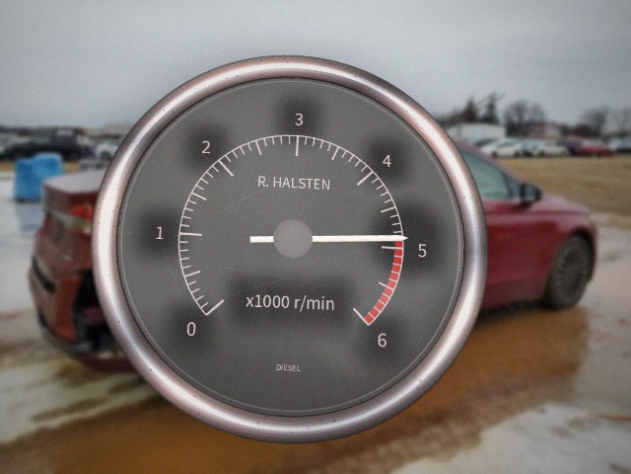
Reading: 4900 rpm
